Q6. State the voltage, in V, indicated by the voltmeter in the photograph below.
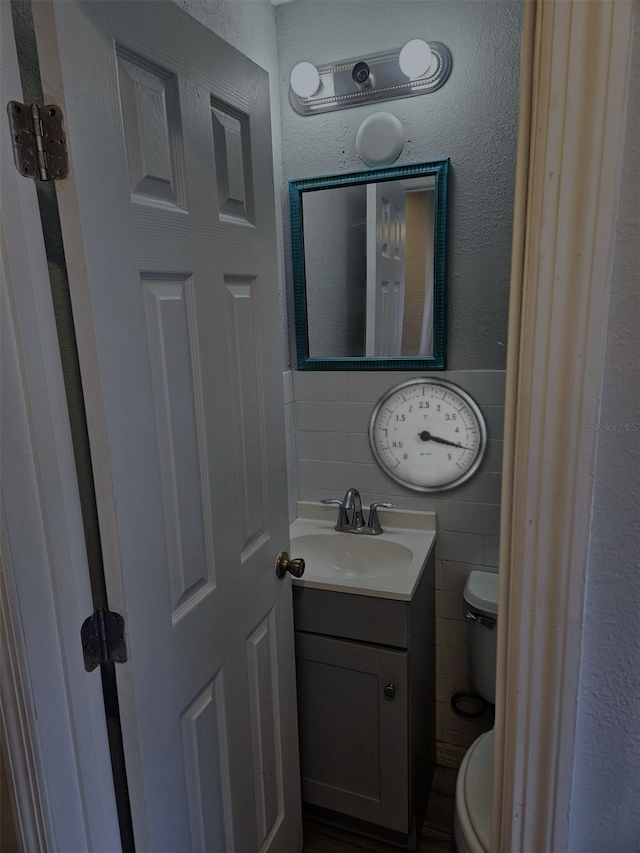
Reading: 4.5 V
